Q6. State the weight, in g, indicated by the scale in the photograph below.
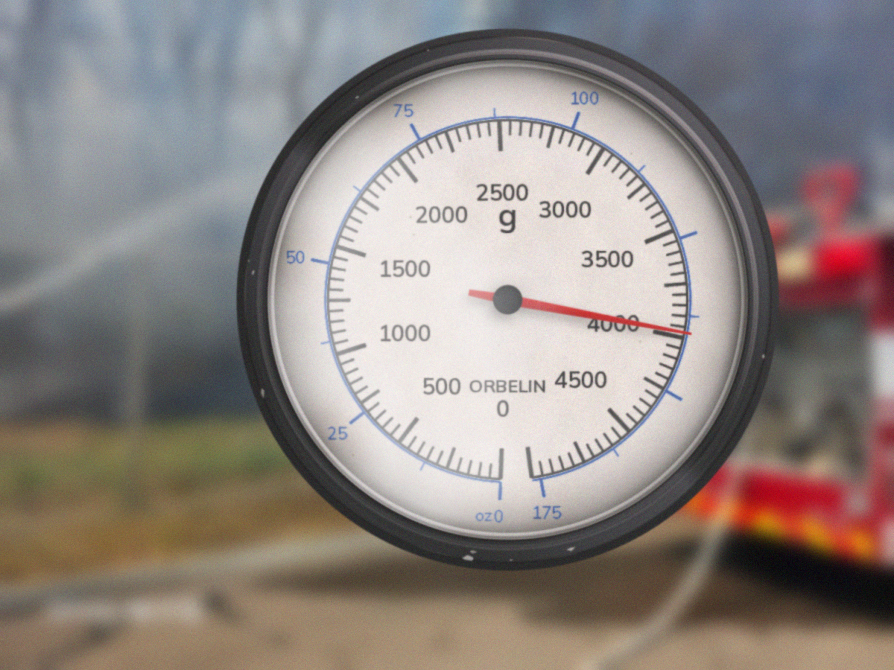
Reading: 3975 g
